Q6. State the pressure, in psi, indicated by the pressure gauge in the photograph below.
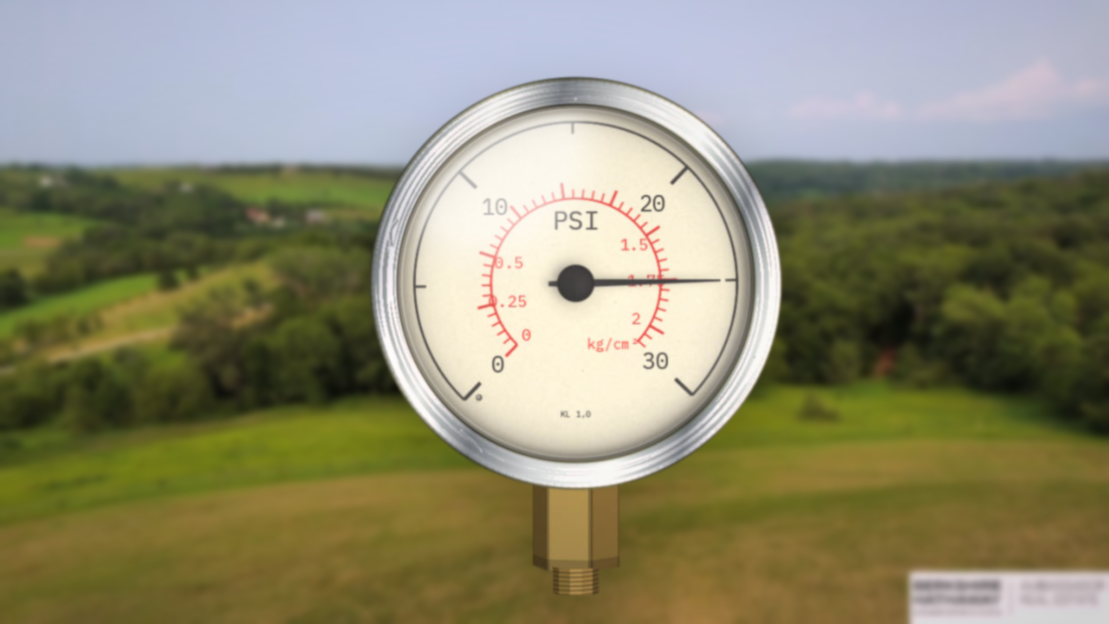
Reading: 25 psi
